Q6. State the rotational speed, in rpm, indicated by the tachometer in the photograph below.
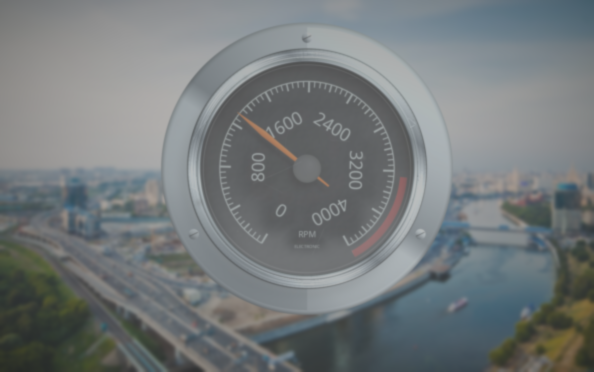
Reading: 1300 rpm
